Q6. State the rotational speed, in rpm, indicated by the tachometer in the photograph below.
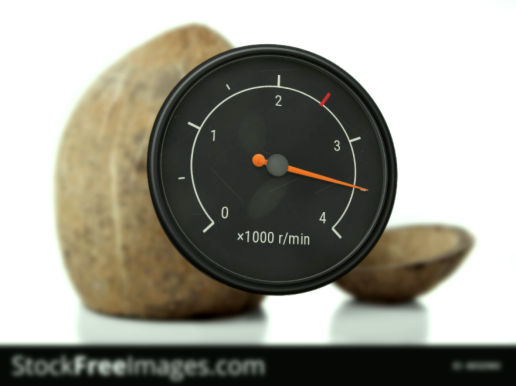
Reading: 3500 rpm
